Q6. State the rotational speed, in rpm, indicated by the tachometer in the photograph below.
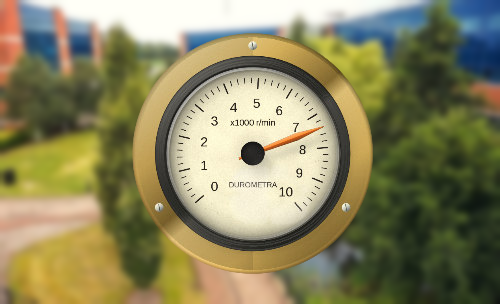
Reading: 7400 rpm
